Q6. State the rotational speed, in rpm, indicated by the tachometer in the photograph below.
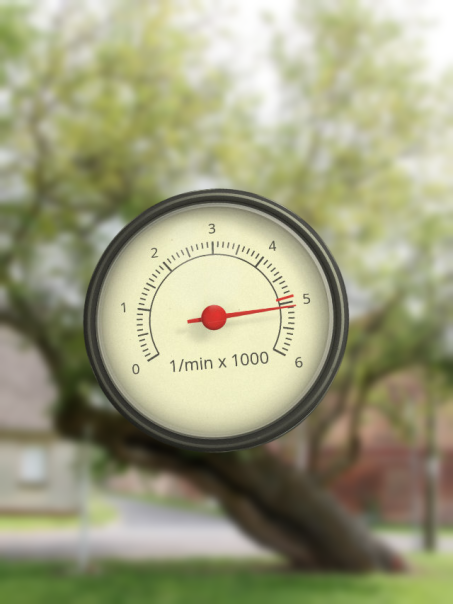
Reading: 5100 rpm
